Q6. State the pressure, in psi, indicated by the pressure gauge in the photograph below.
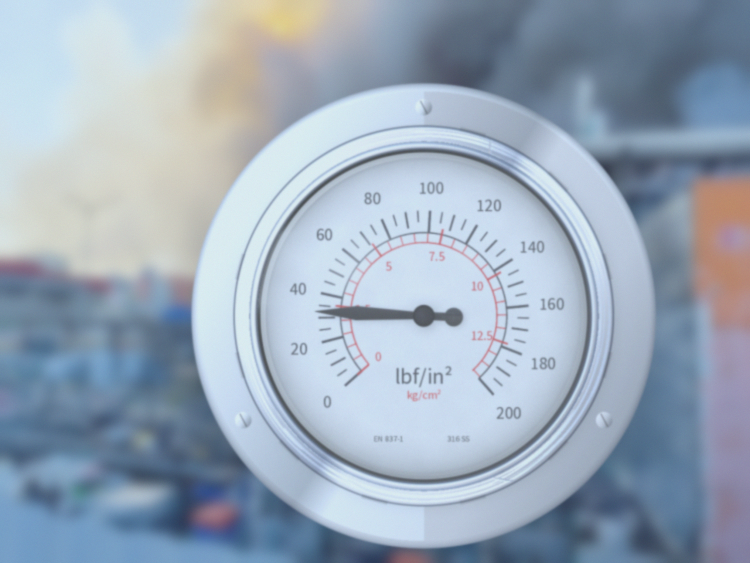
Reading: 32.5 psi
